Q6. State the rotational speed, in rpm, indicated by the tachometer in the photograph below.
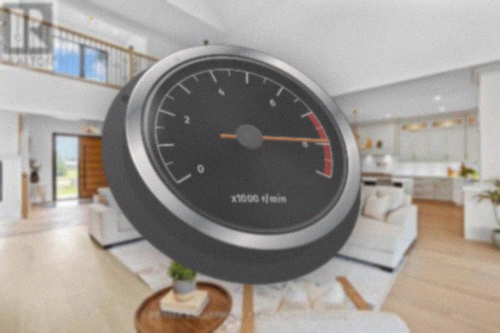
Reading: 8000 rpm
